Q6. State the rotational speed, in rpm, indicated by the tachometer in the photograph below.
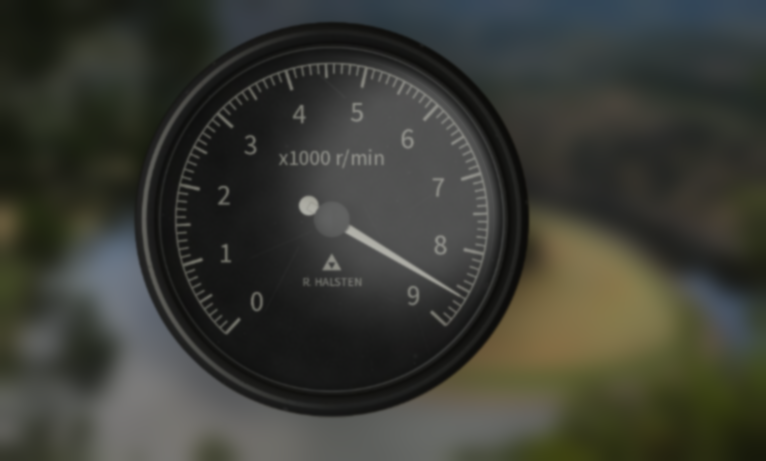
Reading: 8600 rpm
